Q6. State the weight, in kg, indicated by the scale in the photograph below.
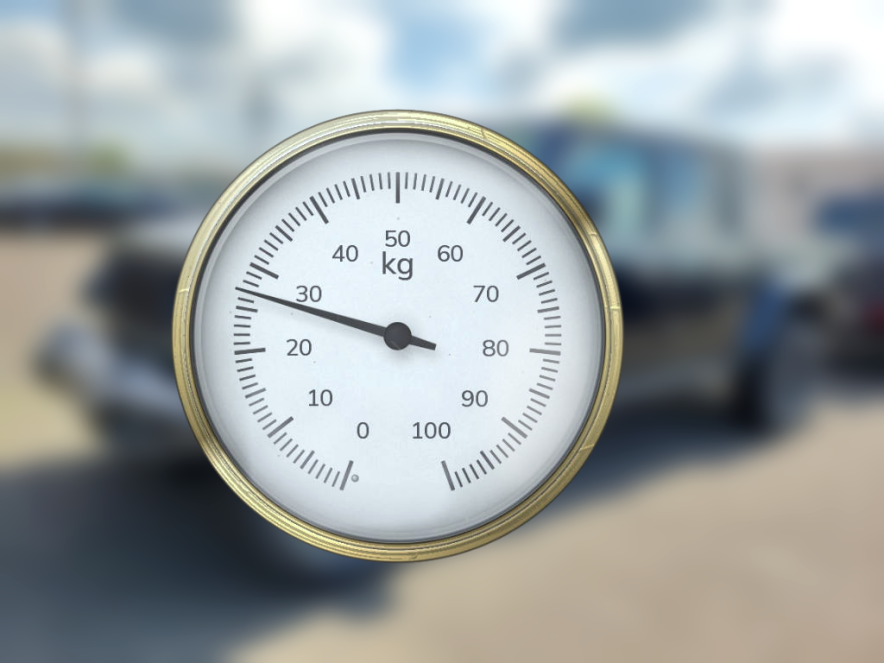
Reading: 27 kg
